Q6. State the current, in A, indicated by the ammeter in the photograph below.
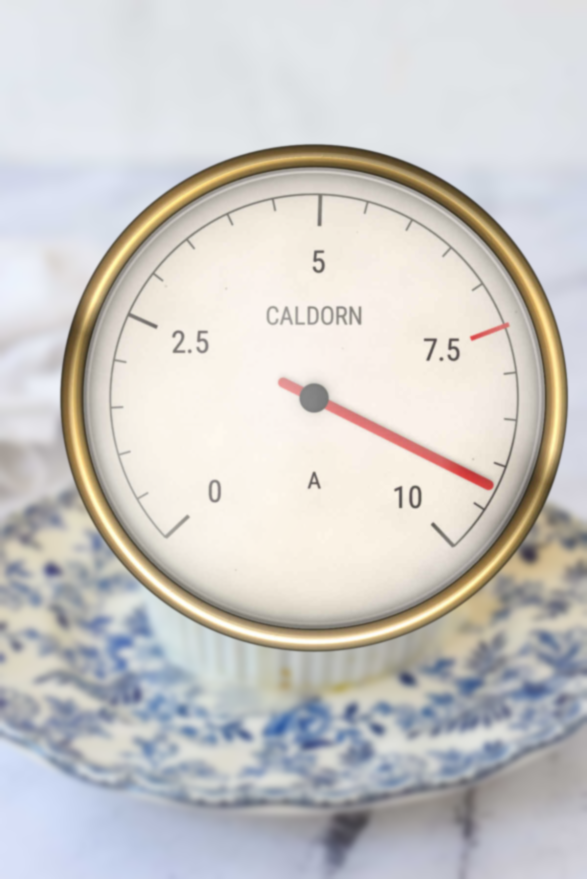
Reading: 9.25 A
